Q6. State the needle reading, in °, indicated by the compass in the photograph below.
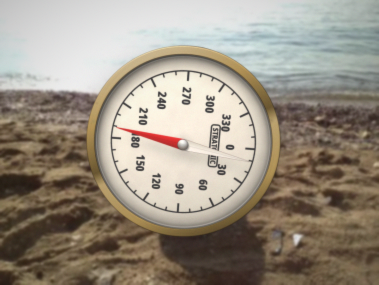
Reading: 190 °
